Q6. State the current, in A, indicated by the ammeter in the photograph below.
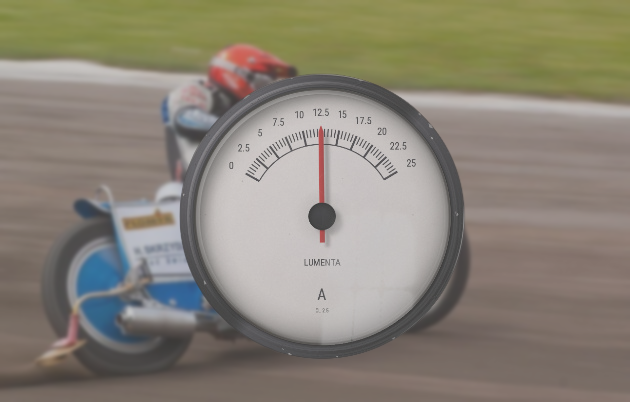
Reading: 12.5 A
